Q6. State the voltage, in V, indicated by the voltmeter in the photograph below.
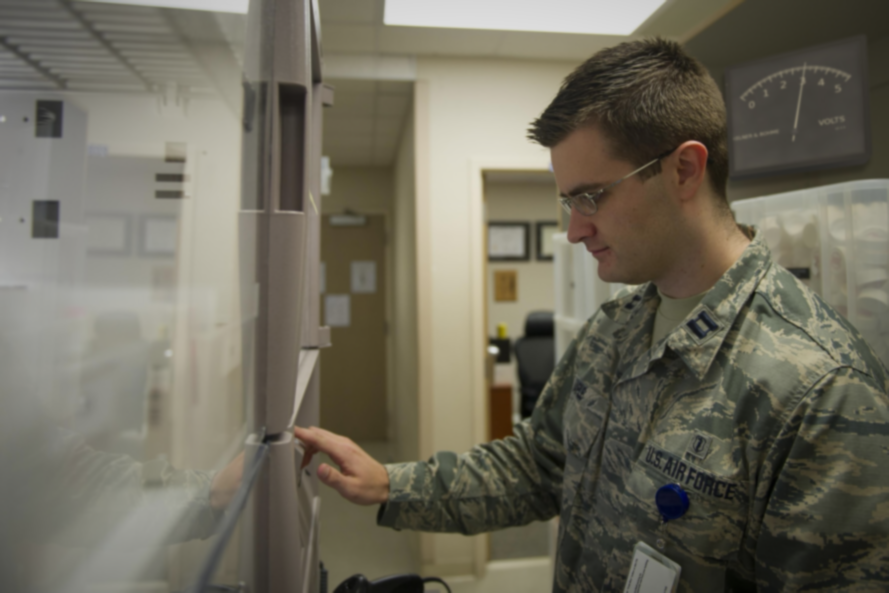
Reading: 3 V
